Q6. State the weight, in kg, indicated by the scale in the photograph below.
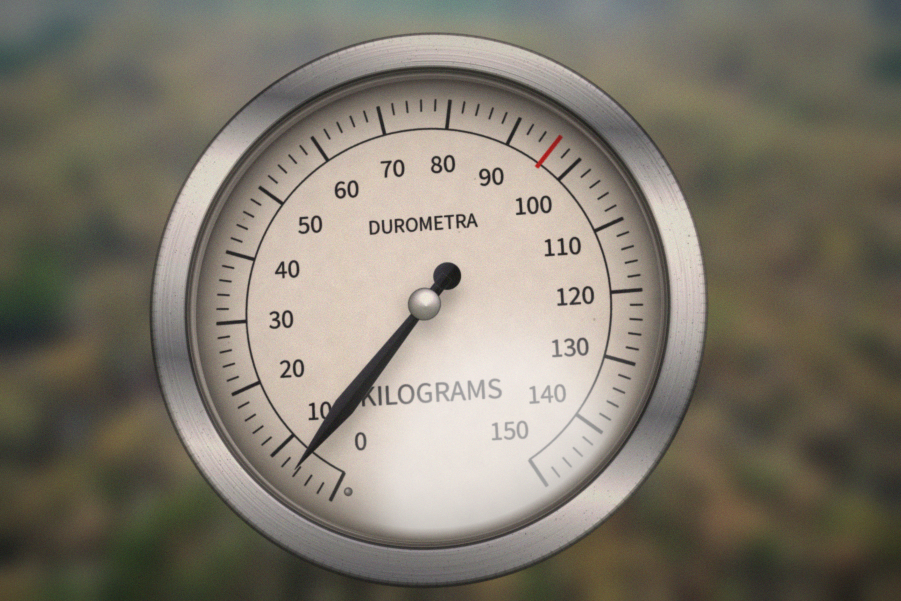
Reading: 6 kg
